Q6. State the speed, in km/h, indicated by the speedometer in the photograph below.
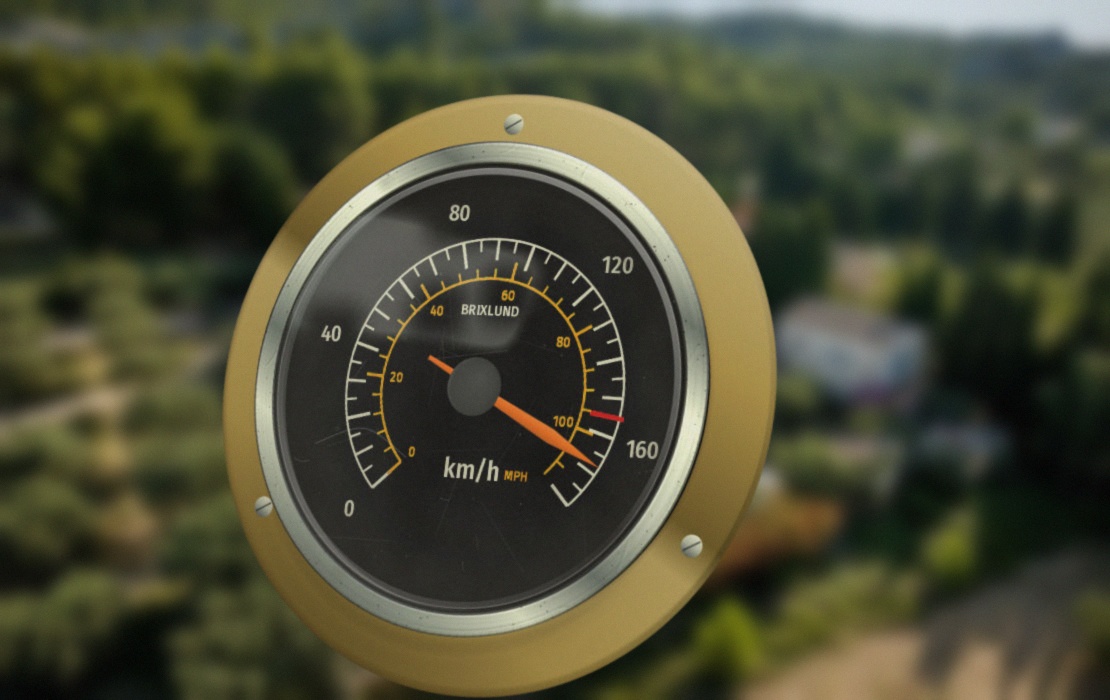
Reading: 167.5 km/h
